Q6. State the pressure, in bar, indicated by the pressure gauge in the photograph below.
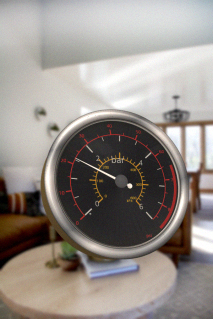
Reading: 1.5 bar
